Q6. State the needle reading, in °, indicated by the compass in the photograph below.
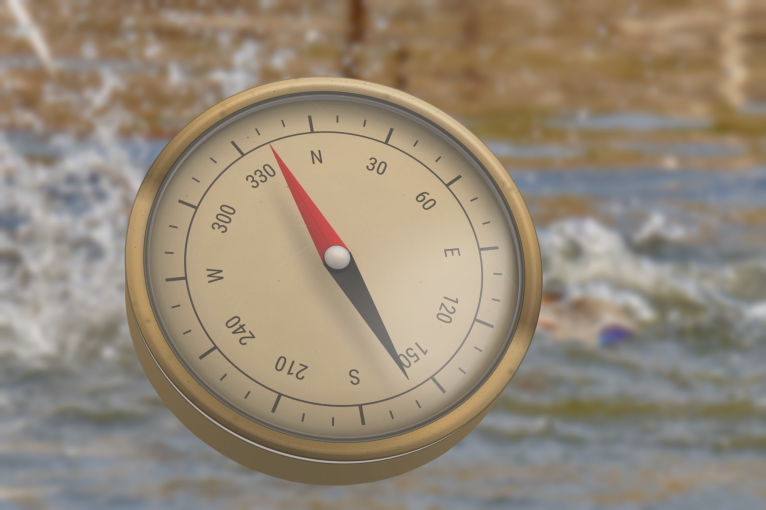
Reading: 340 °
